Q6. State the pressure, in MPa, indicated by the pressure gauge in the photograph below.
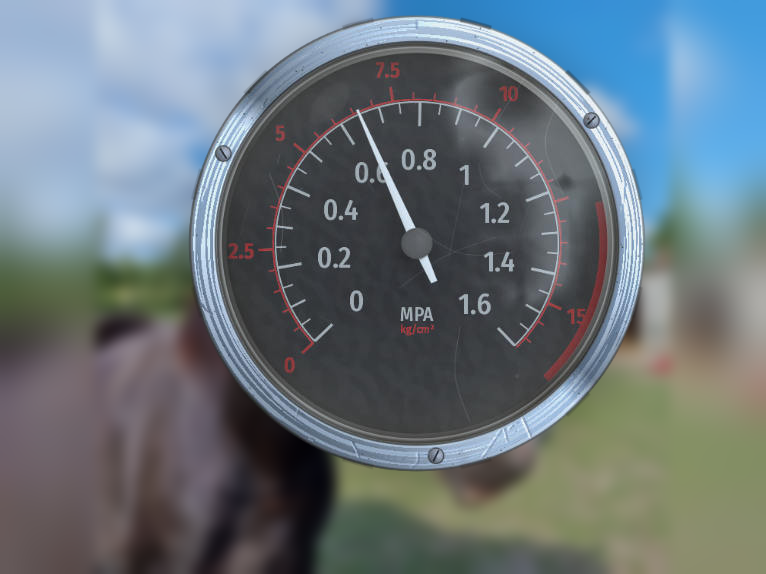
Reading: 0.65 MPa
